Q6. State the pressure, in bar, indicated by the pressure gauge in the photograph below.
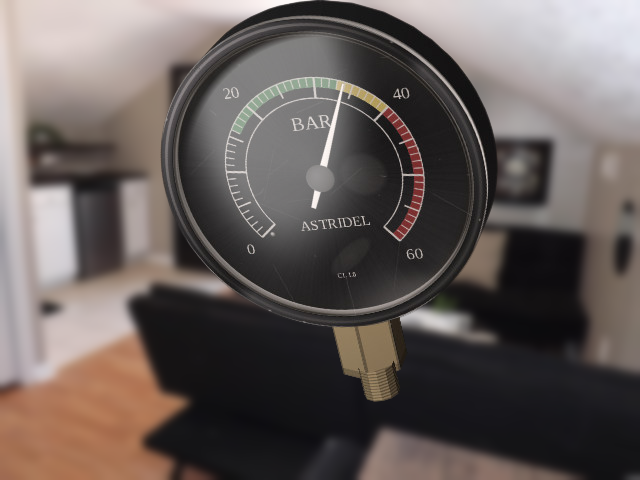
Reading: 34 bar
